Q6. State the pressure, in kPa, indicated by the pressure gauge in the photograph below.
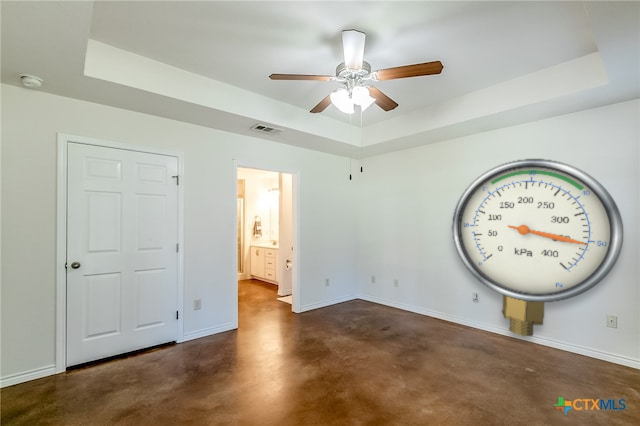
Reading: 350 kPa
